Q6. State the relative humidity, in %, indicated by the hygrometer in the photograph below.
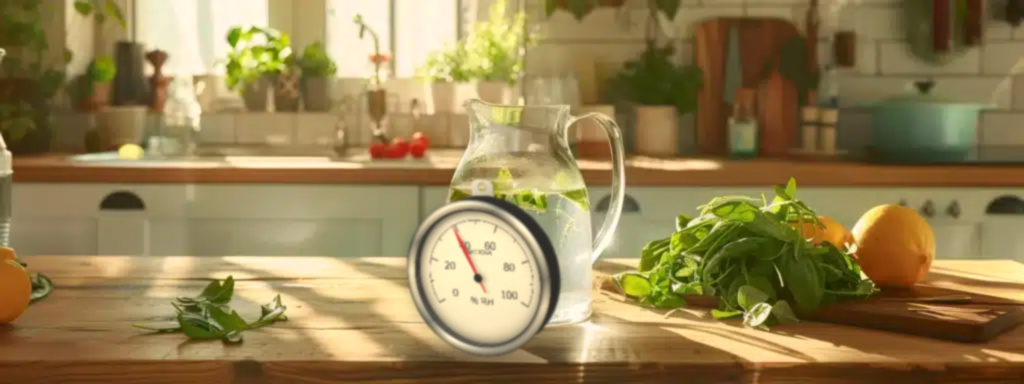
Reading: 40 %
